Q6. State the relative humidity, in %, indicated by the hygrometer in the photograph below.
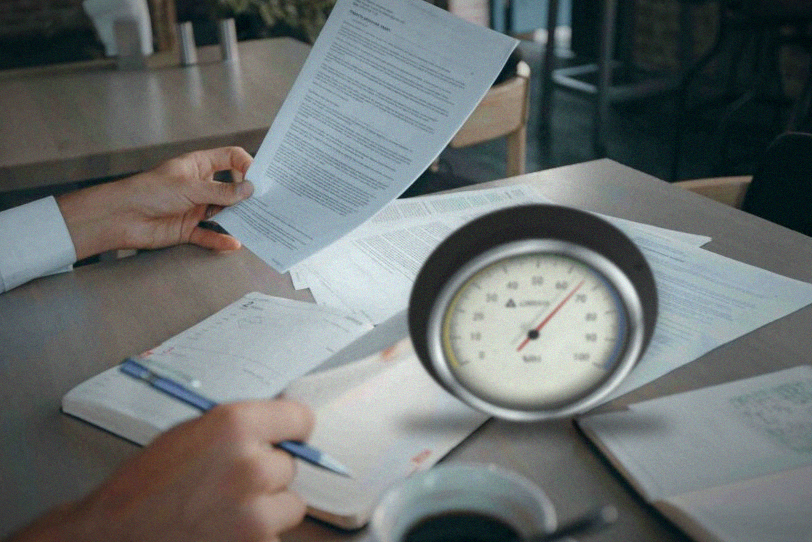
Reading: 65 %
